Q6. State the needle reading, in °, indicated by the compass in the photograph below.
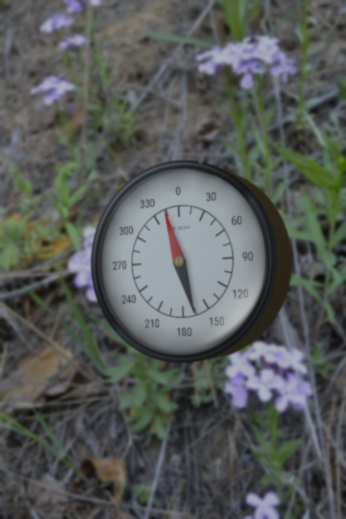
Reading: 345 °
